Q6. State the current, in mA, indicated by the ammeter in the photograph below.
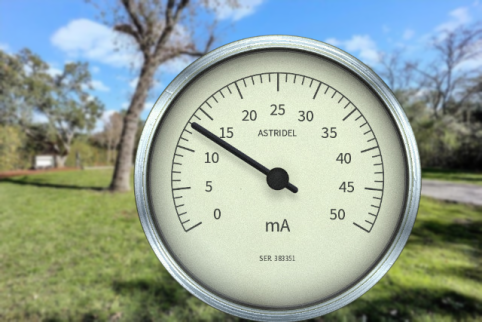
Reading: 13 mA
